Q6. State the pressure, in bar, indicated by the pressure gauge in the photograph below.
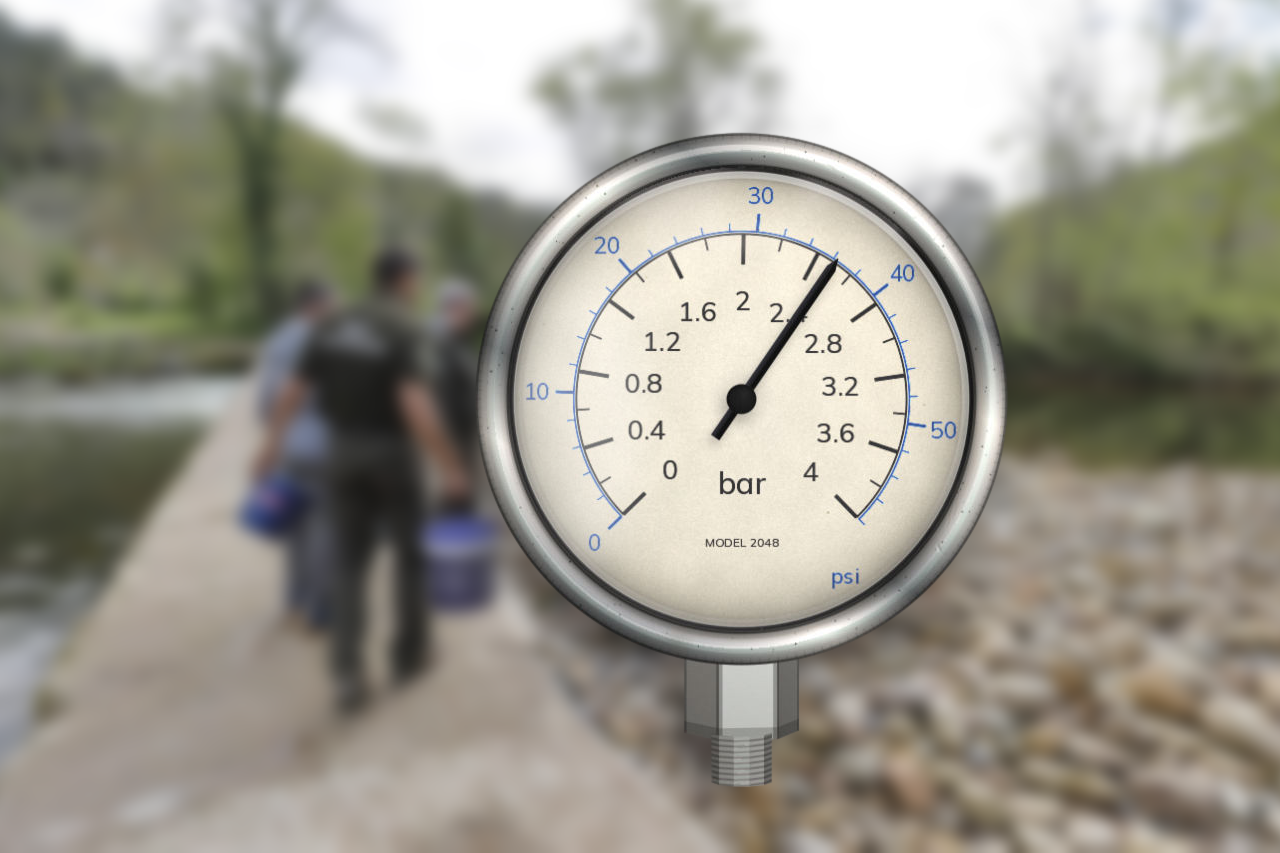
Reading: 2.5 bar
